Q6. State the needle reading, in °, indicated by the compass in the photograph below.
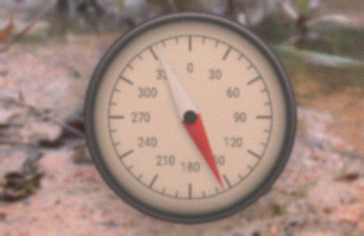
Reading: 155 °
